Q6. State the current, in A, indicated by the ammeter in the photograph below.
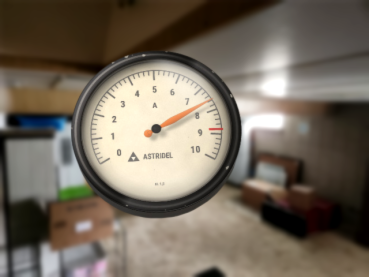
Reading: 7.6 A
